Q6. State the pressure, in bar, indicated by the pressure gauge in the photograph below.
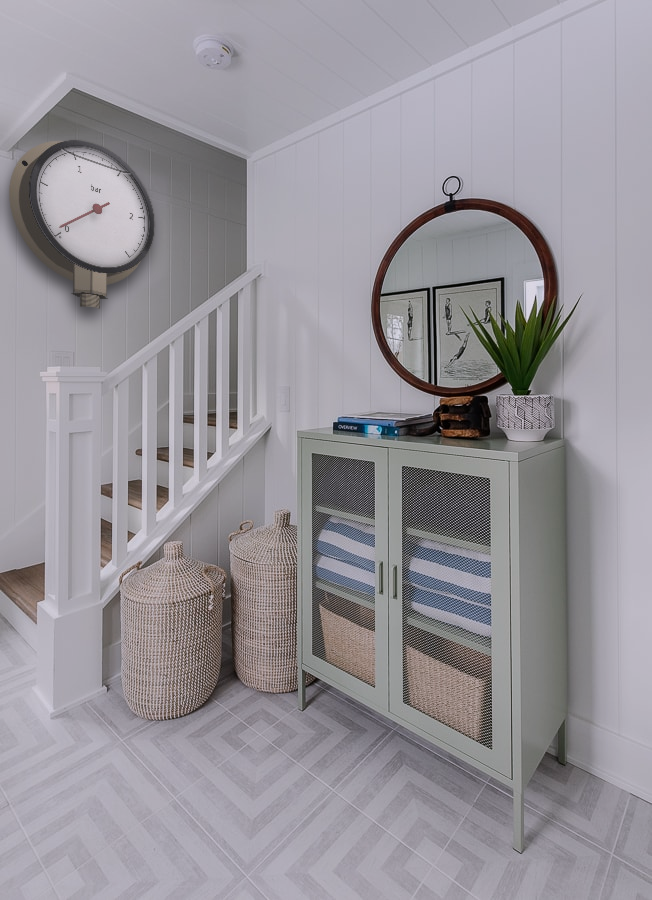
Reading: 0.05 bar
